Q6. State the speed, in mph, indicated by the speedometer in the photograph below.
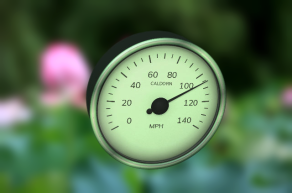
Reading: 105 mph
